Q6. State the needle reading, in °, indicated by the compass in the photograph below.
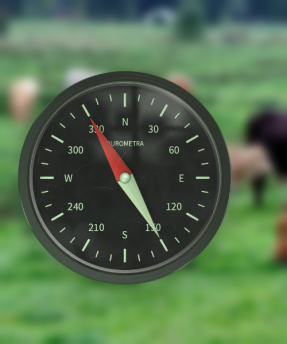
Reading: 330 °
